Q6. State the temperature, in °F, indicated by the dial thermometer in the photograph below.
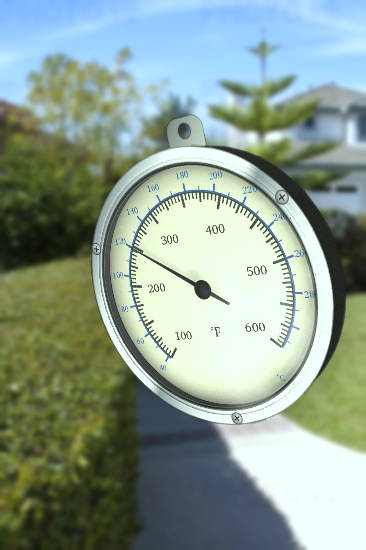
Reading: 250 °F
